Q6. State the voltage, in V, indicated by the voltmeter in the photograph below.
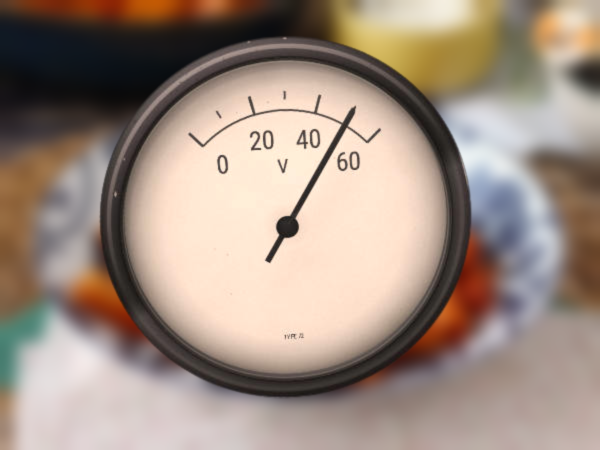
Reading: 50 V
